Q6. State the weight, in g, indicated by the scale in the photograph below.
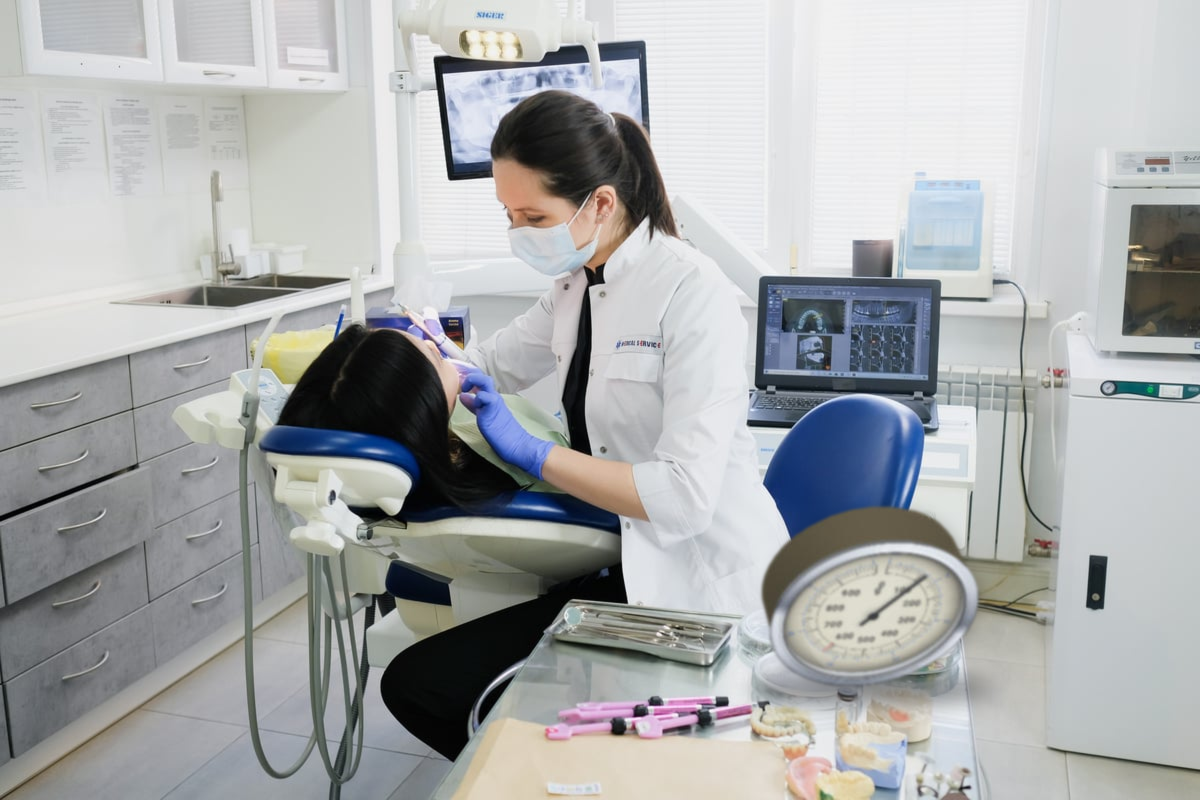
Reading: 100 g
